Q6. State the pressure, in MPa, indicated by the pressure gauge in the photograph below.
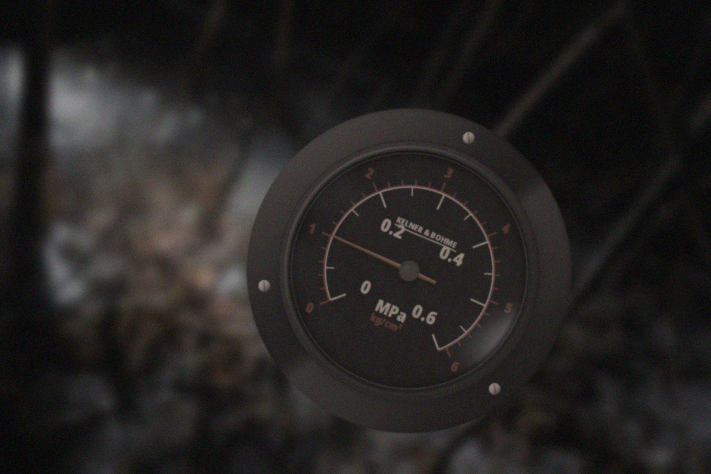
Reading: 0.1 MPa
